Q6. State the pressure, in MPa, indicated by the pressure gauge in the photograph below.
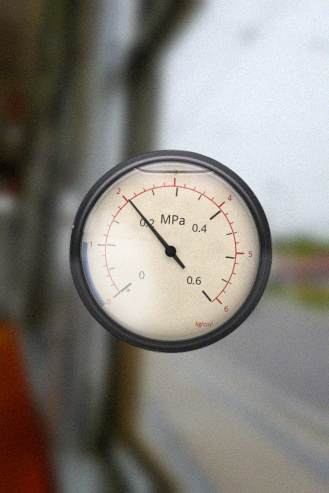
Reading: 0.2 MPa
